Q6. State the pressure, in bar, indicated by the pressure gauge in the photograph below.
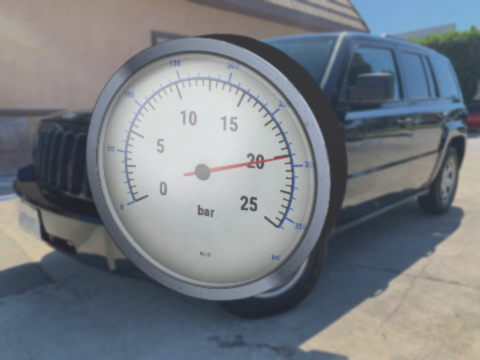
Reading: 20 bar
